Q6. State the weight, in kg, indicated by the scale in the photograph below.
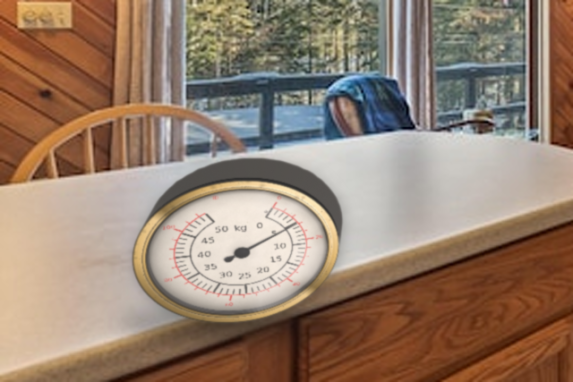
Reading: 5 kg
